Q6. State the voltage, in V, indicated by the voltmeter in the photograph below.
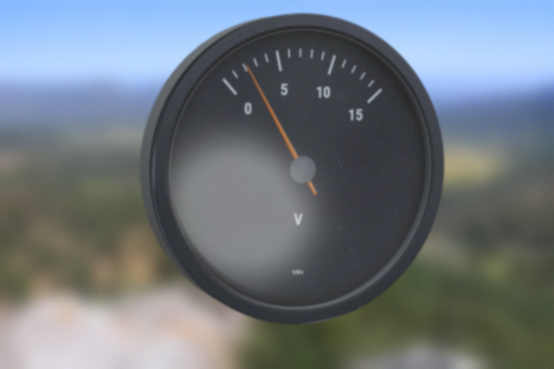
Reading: 2 V
